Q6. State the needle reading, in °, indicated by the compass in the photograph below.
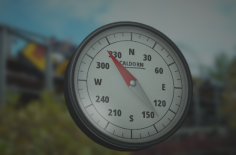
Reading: 320 °
